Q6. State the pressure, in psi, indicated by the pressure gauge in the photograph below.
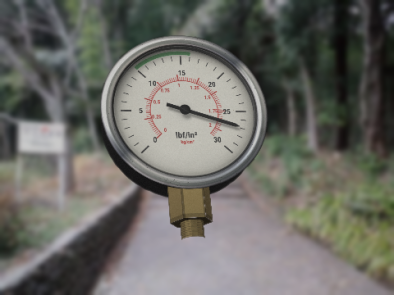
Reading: 27 psi
